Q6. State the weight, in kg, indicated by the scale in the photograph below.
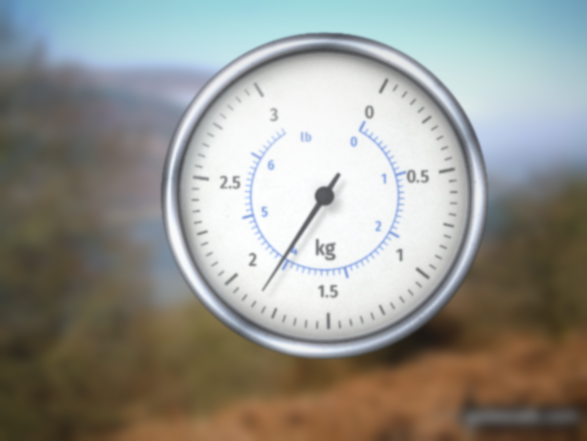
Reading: 1.85 kg
